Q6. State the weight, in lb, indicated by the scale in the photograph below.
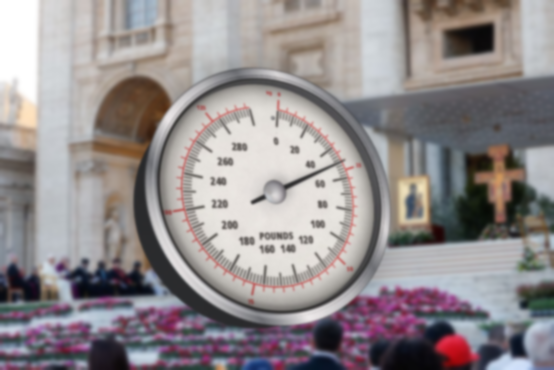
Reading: 50 lb
